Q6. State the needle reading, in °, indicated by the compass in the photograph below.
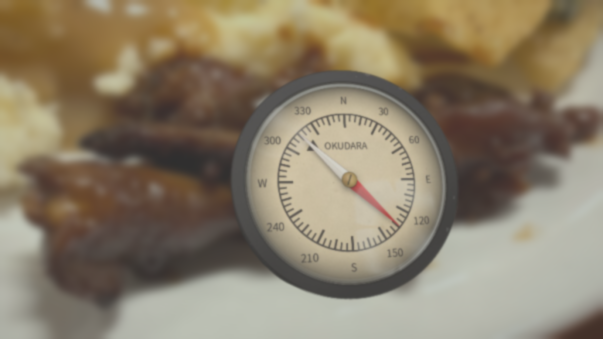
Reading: 135 °
